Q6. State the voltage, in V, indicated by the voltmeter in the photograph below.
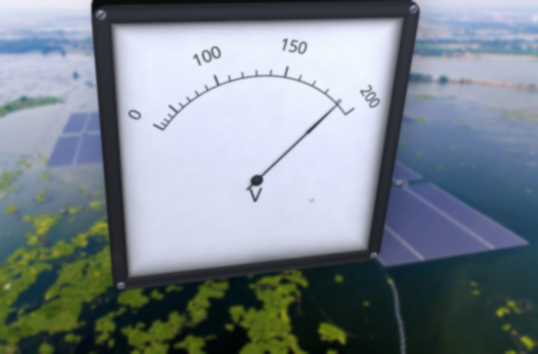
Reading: 190 V
